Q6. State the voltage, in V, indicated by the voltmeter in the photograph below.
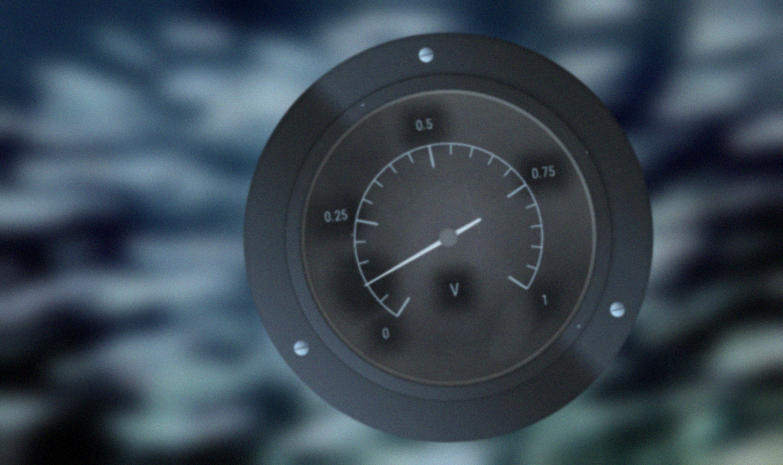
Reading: 0.1 V
